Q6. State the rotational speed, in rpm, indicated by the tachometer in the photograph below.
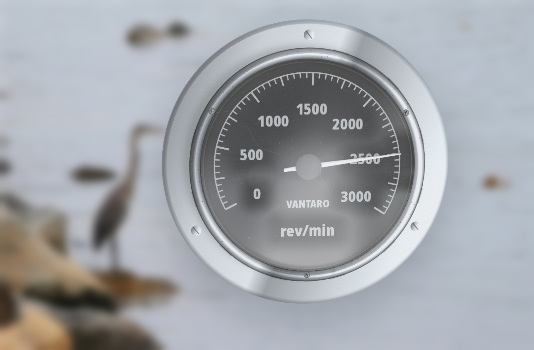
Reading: 2500 rpm
